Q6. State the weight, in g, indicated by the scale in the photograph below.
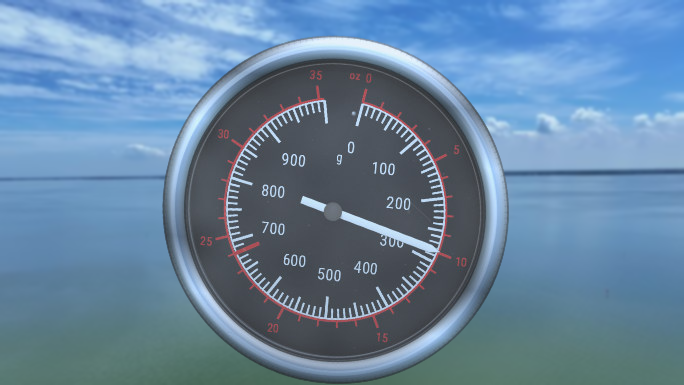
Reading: 280 g
